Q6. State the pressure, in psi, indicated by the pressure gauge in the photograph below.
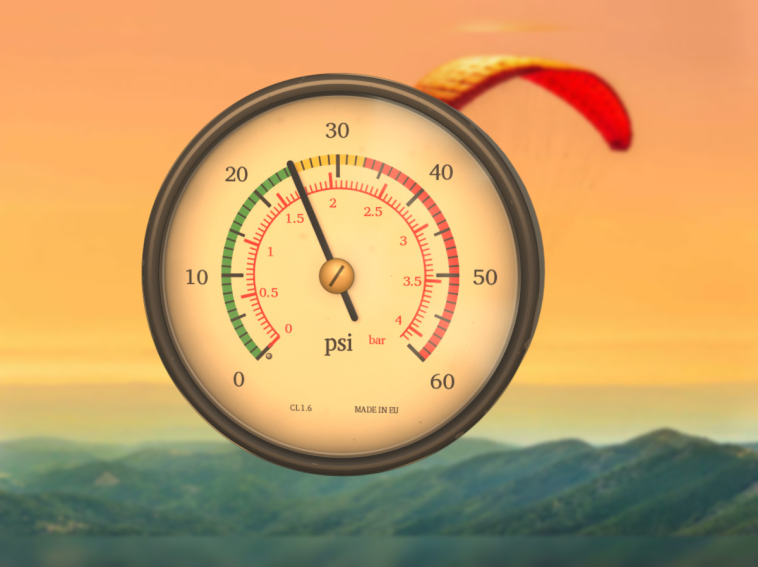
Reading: 25 psi
